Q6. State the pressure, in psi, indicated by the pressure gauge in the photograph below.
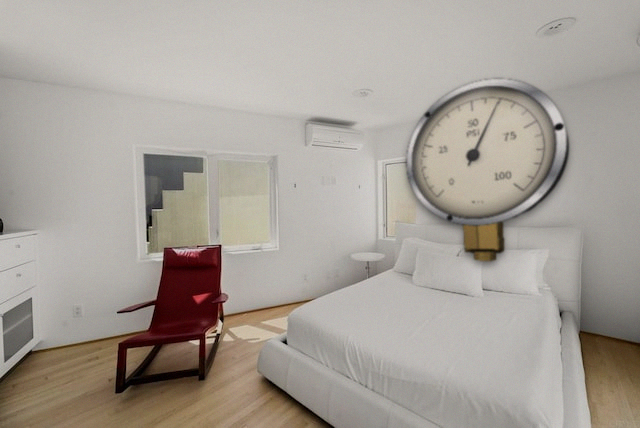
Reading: 60 psi
